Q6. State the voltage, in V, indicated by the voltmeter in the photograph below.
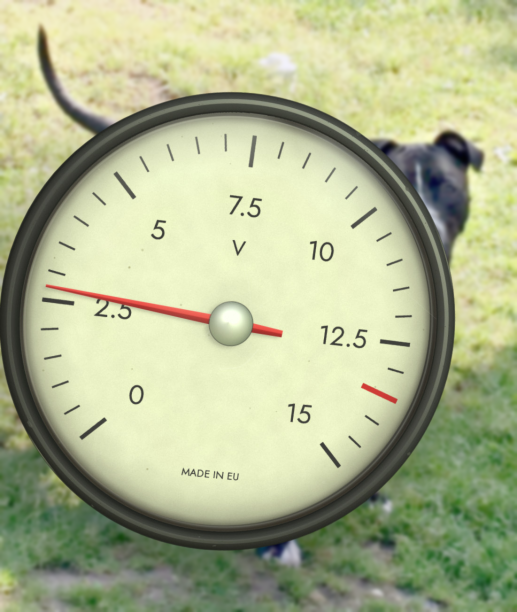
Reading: 2.75 V
